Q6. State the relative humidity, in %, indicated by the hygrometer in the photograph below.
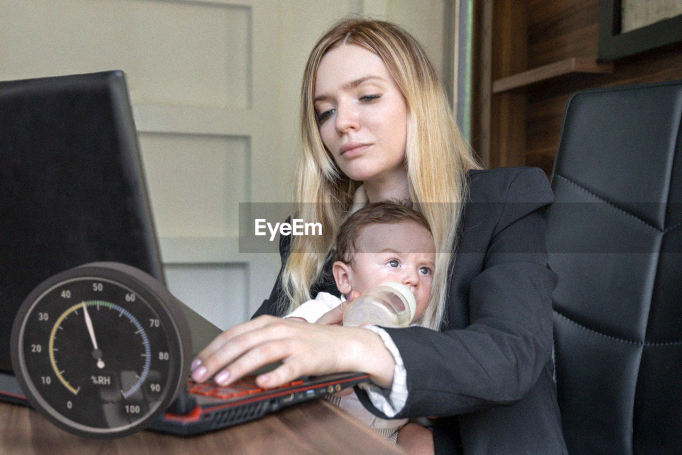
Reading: 45 %
